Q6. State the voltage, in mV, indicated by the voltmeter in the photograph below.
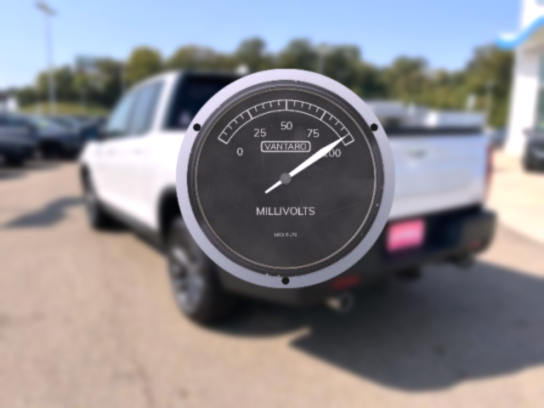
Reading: 95 mV
